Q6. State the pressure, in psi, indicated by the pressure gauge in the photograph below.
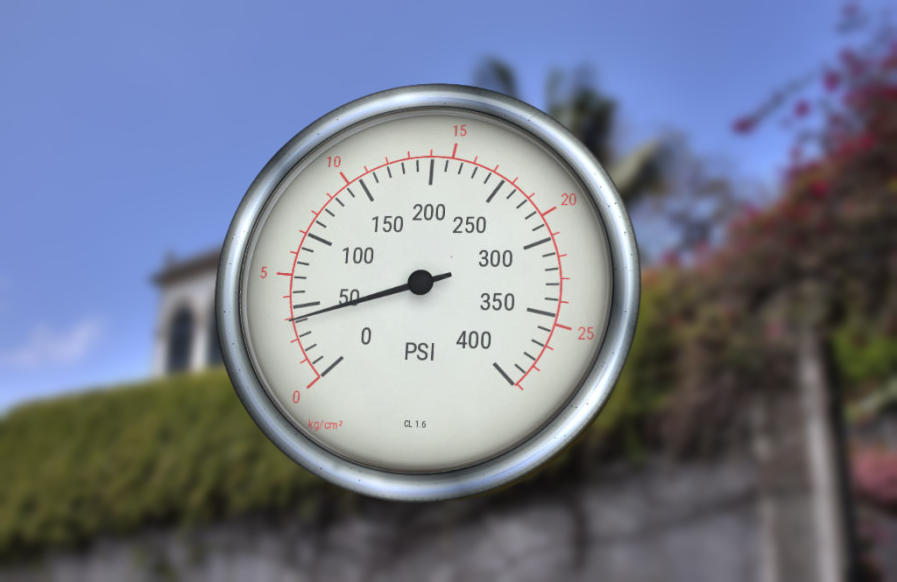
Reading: 40 psi
